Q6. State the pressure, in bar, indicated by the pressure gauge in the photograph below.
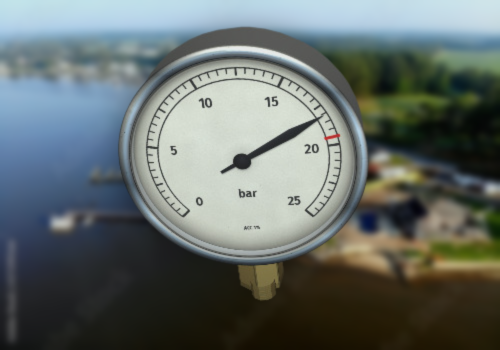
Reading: 18 bar
